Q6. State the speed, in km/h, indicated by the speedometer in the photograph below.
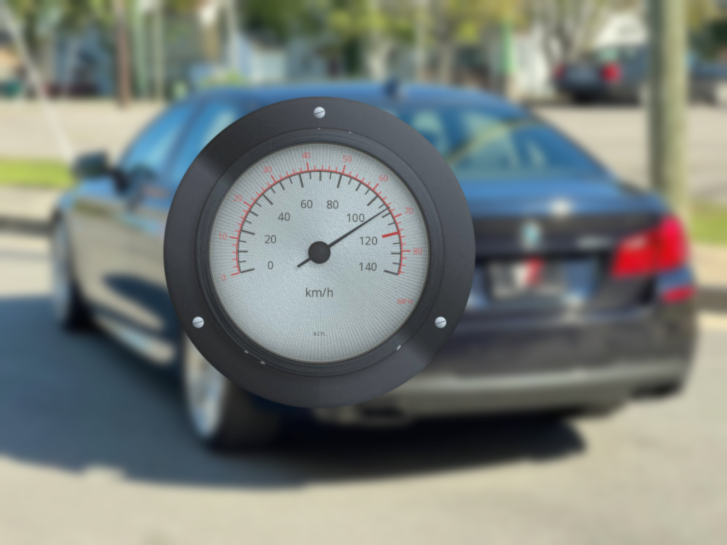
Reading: 107.5 km/h
